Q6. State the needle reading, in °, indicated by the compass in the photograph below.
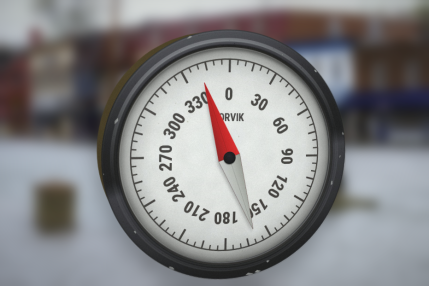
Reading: 340 °
